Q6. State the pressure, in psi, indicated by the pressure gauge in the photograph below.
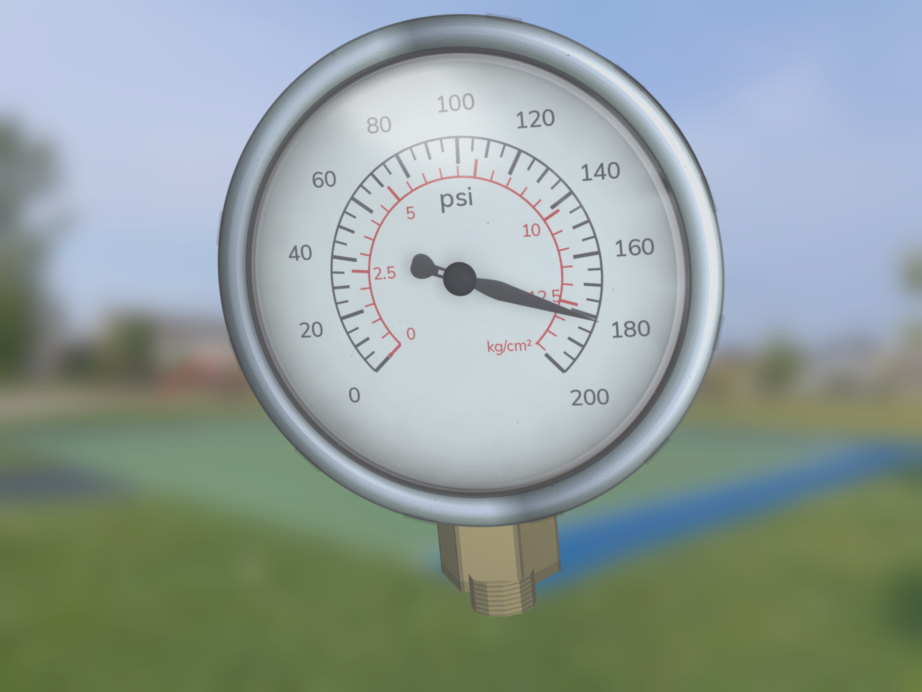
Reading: 180 psi
